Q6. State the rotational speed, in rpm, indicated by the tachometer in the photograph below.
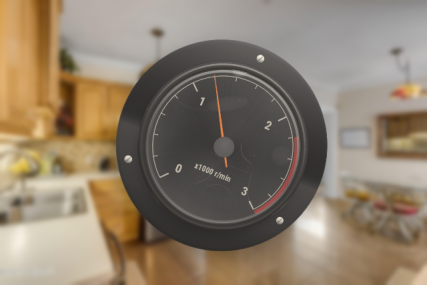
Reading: 1200 rpm
